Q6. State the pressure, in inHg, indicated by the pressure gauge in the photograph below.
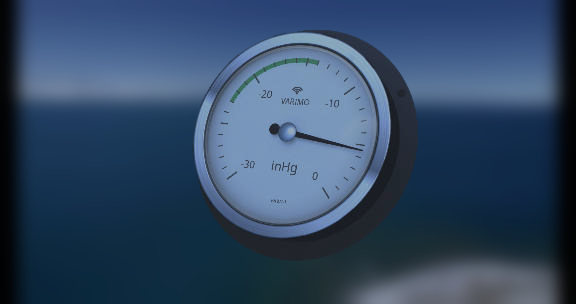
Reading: -4.5 inHg
